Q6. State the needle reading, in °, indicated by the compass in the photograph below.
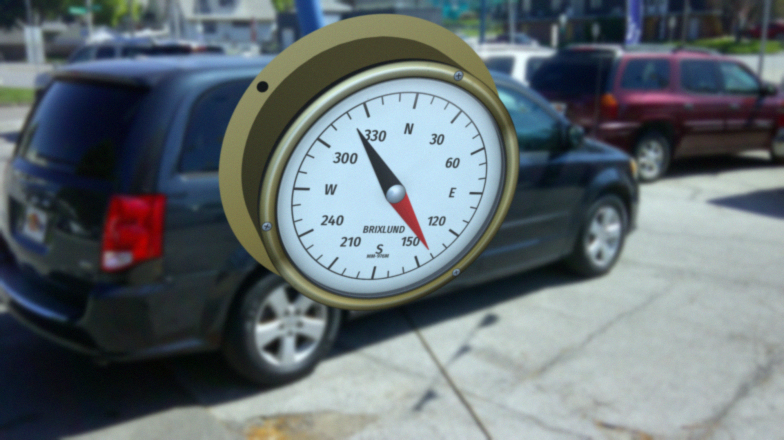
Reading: 140 °
